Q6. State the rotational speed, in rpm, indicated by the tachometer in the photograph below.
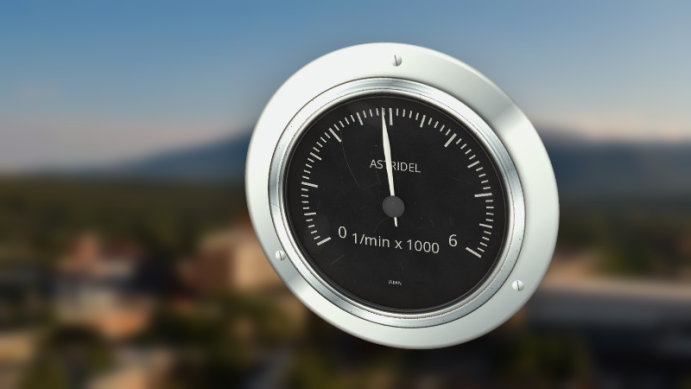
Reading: 2900 rpm
